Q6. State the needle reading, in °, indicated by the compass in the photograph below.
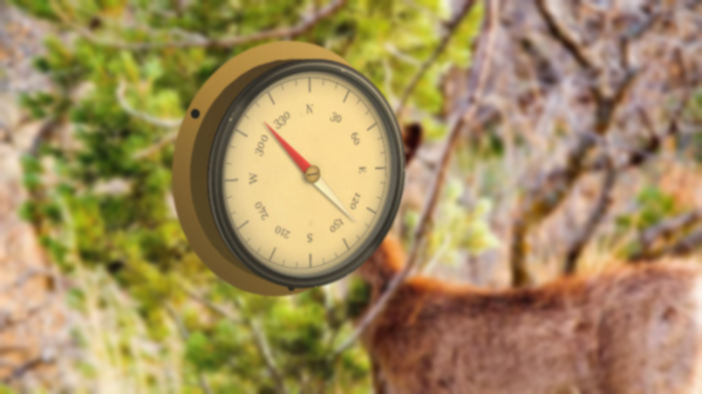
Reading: 315 °
